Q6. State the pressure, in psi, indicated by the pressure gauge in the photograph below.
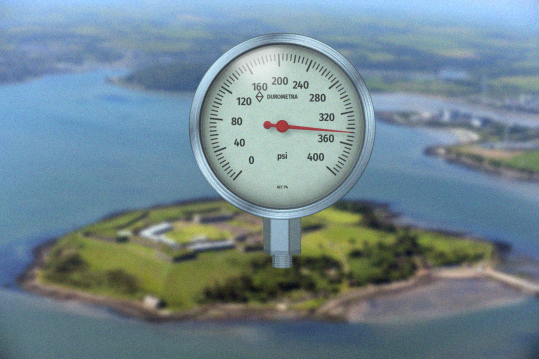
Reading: 345 psi
